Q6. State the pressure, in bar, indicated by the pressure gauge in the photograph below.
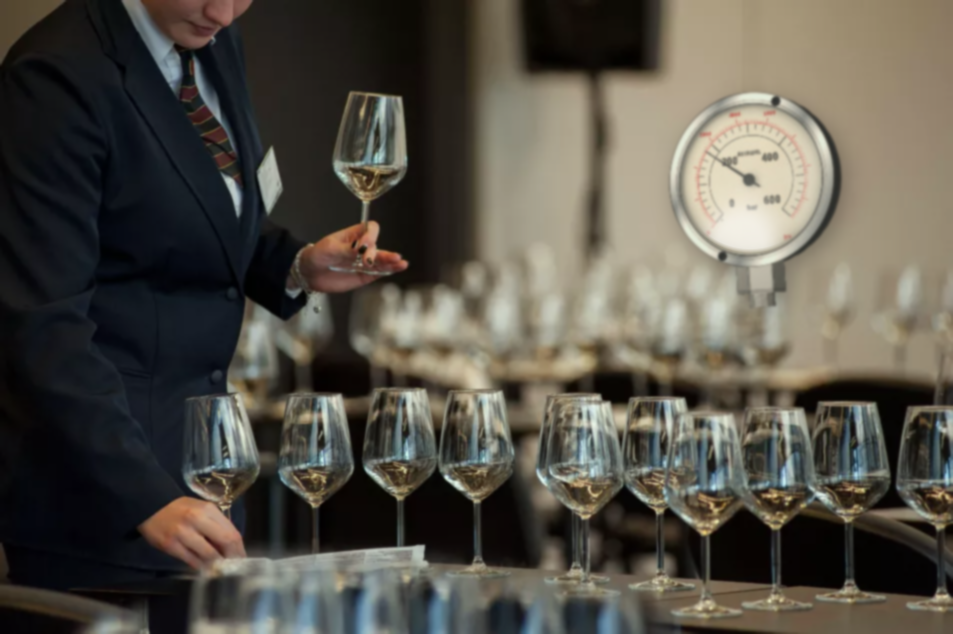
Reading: 180 bar
